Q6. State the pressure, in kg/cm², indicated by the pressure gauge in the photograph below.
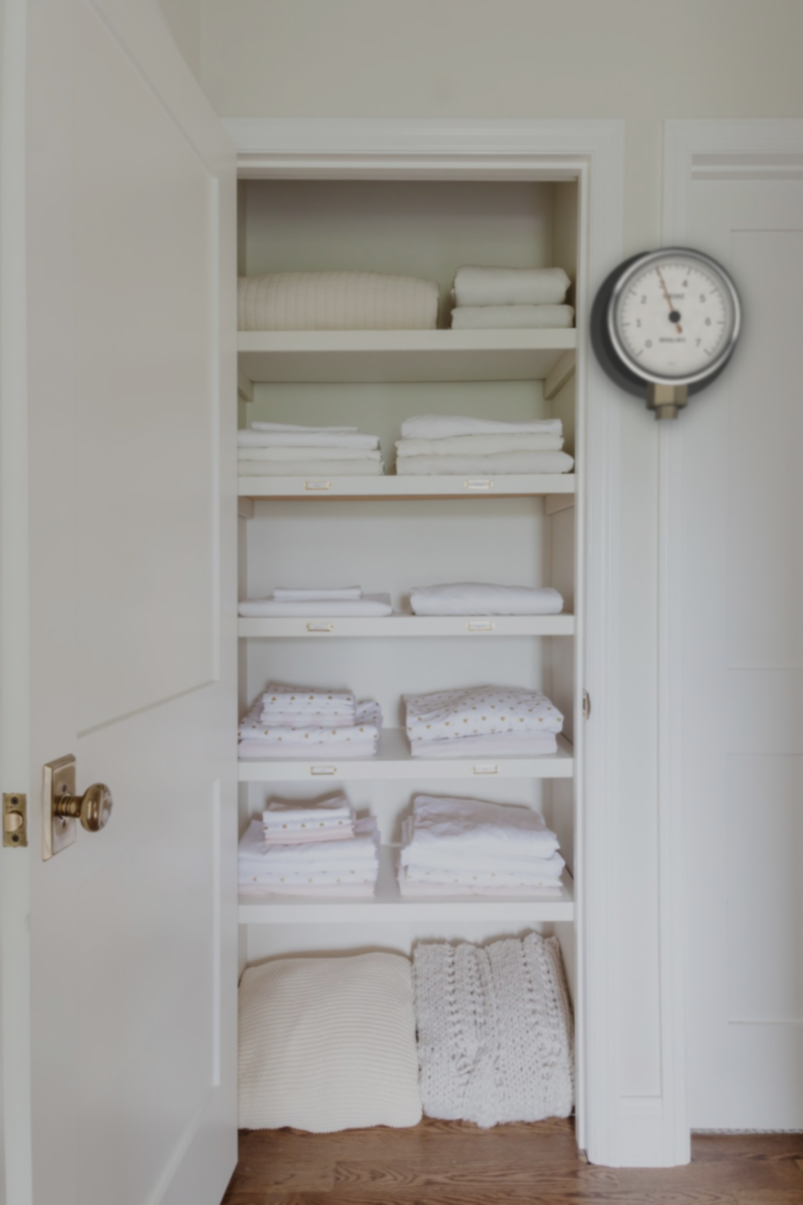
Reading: 3 kg/cm²
